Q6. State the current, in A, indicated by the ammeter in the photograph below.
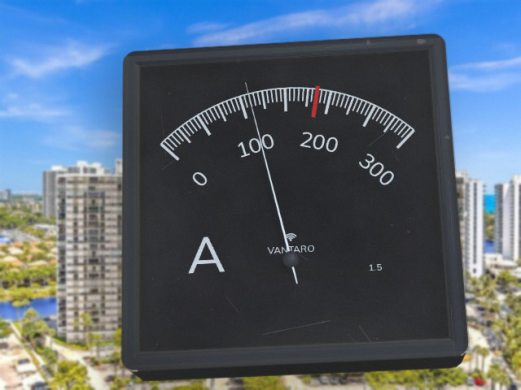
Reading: 110 A
